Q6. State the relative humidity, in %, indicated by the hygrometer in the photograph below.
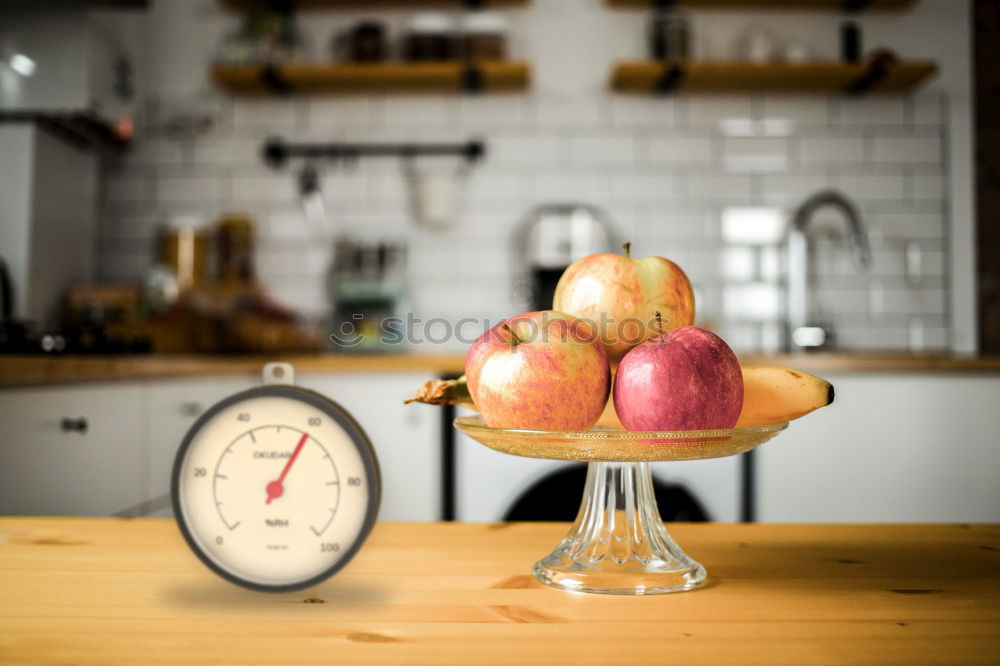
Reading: 60 %
